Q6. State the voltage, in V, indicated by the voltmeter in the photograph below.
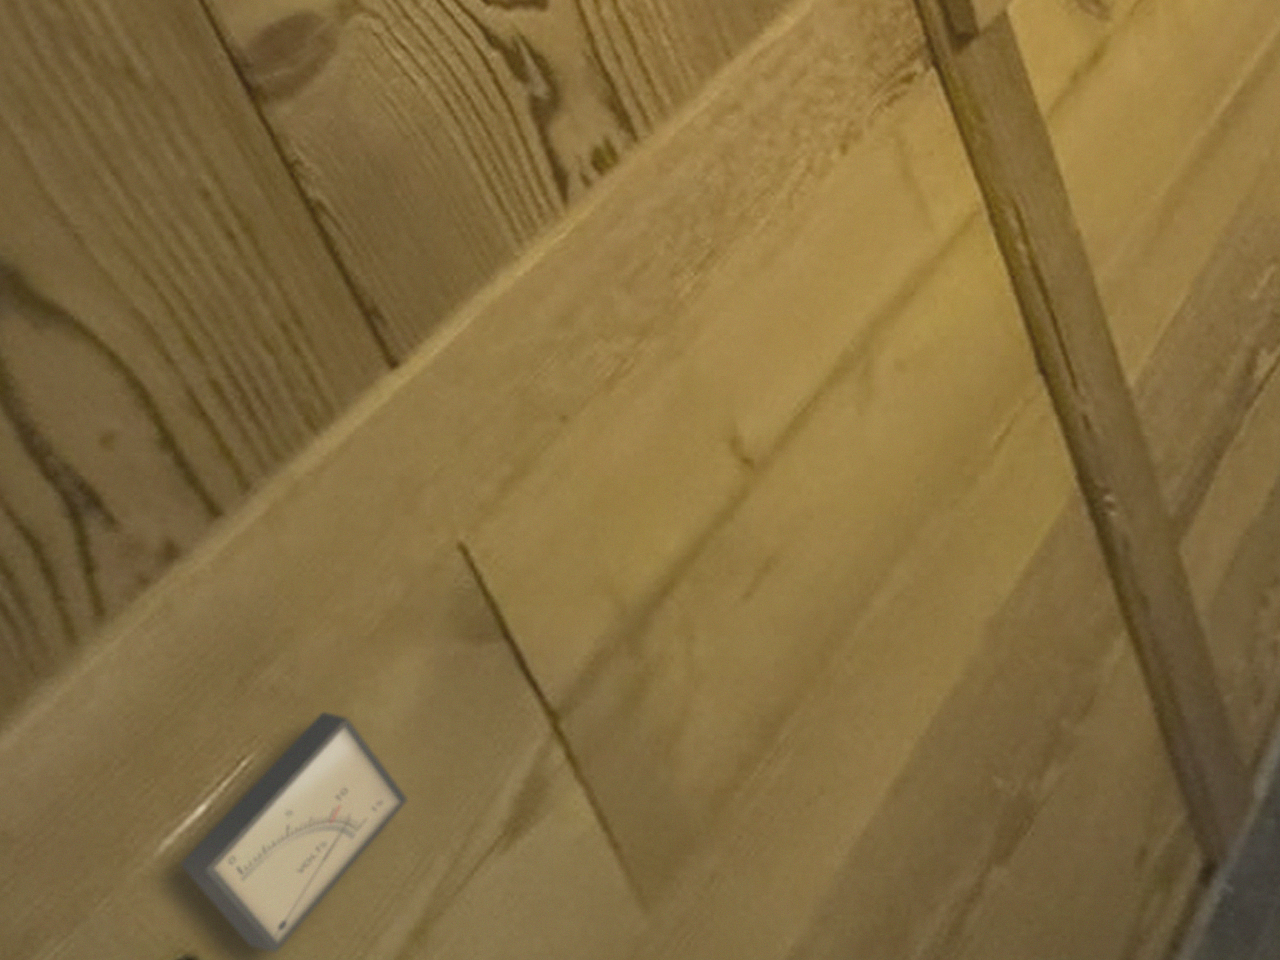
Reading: 12.5 V
